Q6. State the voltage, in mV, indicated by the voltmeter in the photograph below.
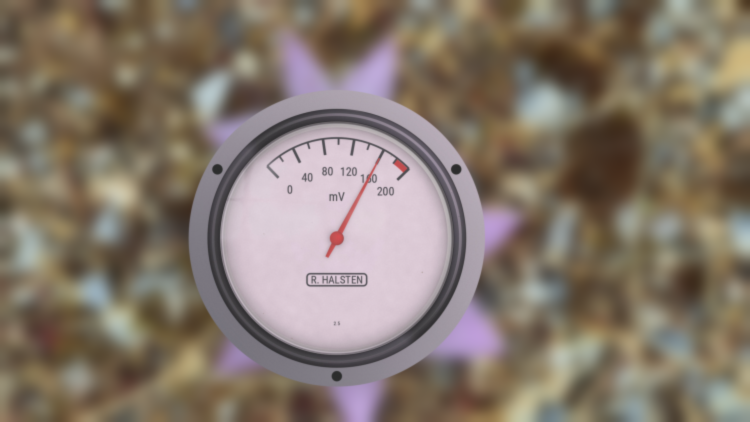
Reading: 160 mV
